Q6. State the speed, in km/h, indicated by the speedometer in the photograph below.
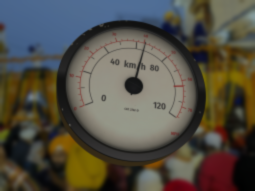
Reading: 65 km/h
